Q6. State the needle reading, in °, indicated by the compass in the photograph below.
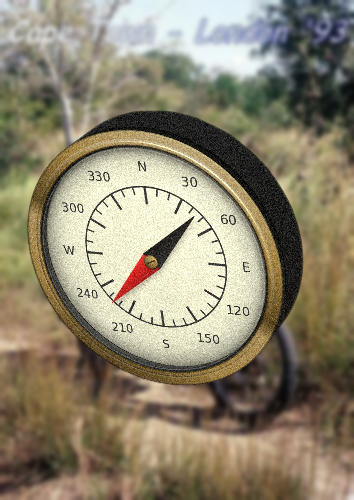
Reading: 225 °
